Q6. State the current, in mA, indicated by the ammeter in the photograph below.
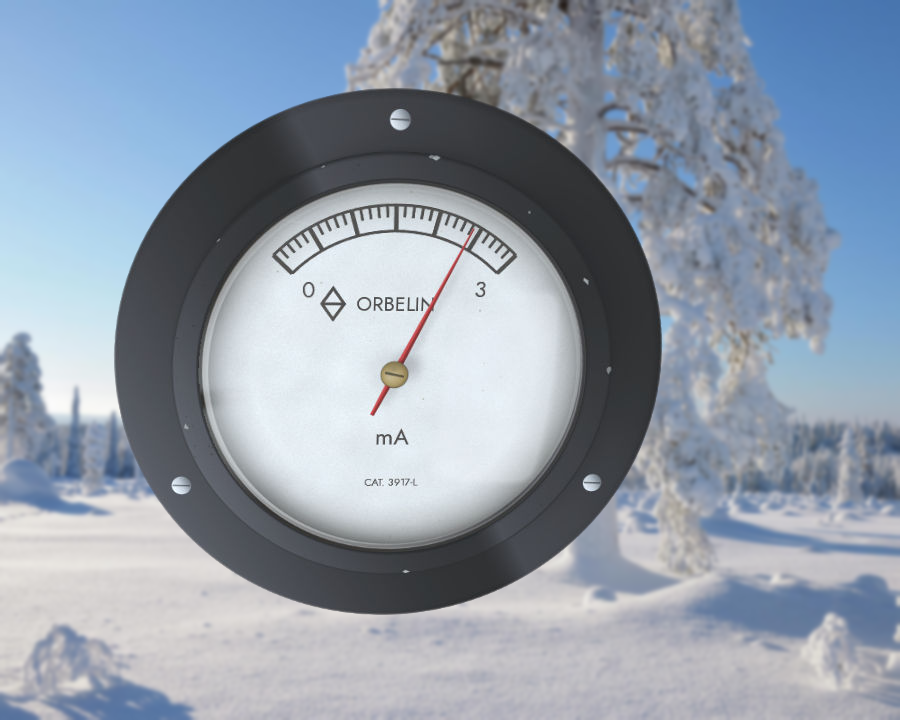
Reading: 2.4 mA
